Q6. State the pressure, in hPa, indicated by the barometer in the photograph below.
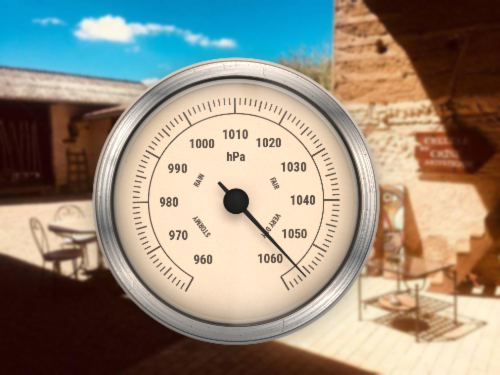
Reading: 1056 hPa
